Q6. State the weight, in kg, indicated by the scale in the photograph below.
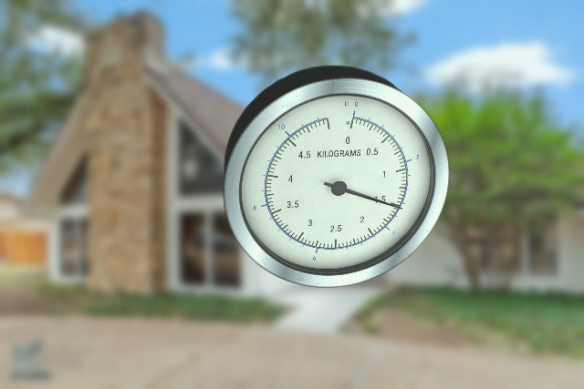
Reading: 1.5 kg
